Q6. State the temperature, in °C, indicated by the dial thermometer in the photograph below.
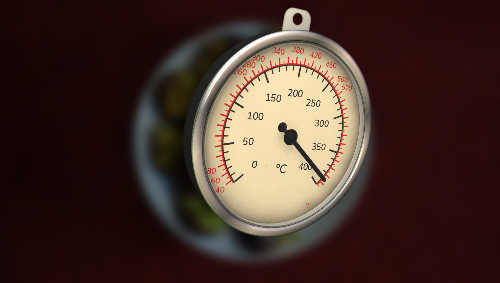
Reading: 390 °C
